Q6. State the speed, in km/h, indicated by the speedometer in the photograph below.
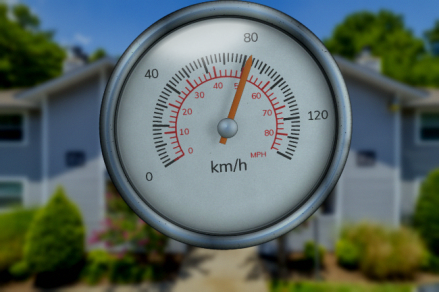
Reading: 82 km/h
